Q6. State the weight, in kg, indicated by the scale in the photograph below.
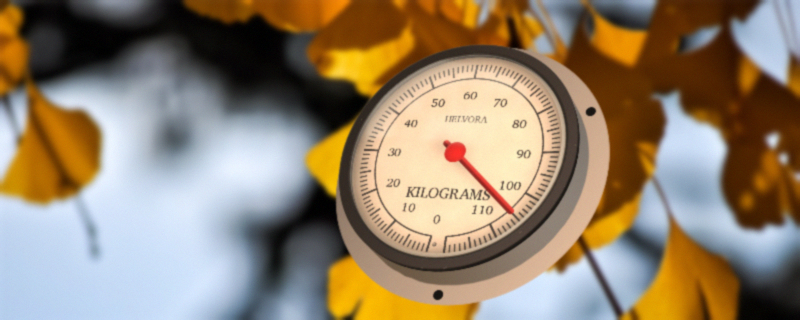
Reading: 105 kg
